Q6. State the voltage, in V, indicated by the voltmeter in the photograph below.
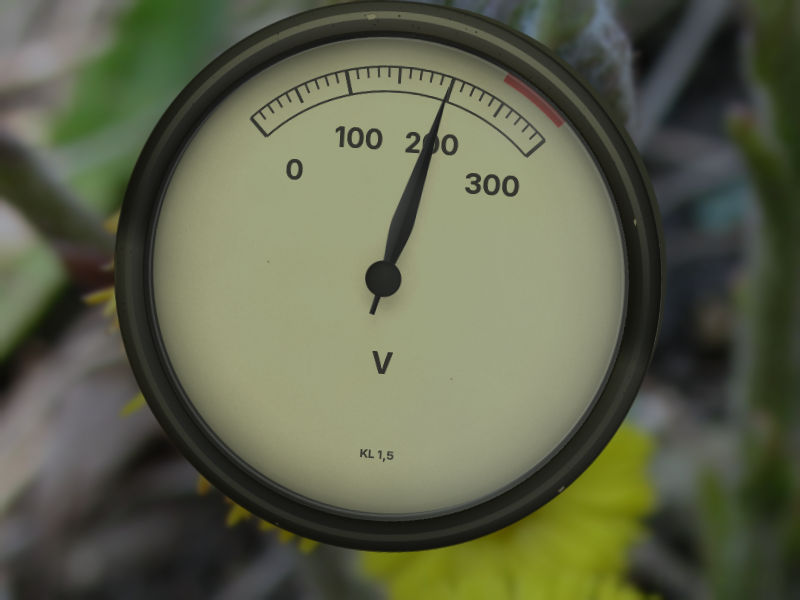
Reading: 200 V
